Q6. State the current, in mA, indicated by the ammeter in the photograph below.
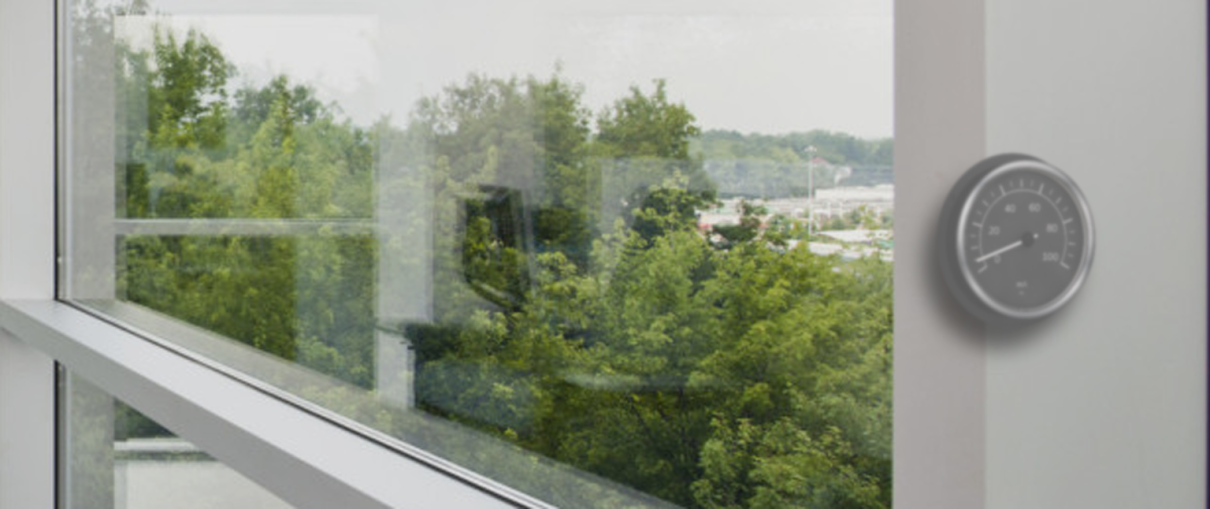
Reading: 5 mA
